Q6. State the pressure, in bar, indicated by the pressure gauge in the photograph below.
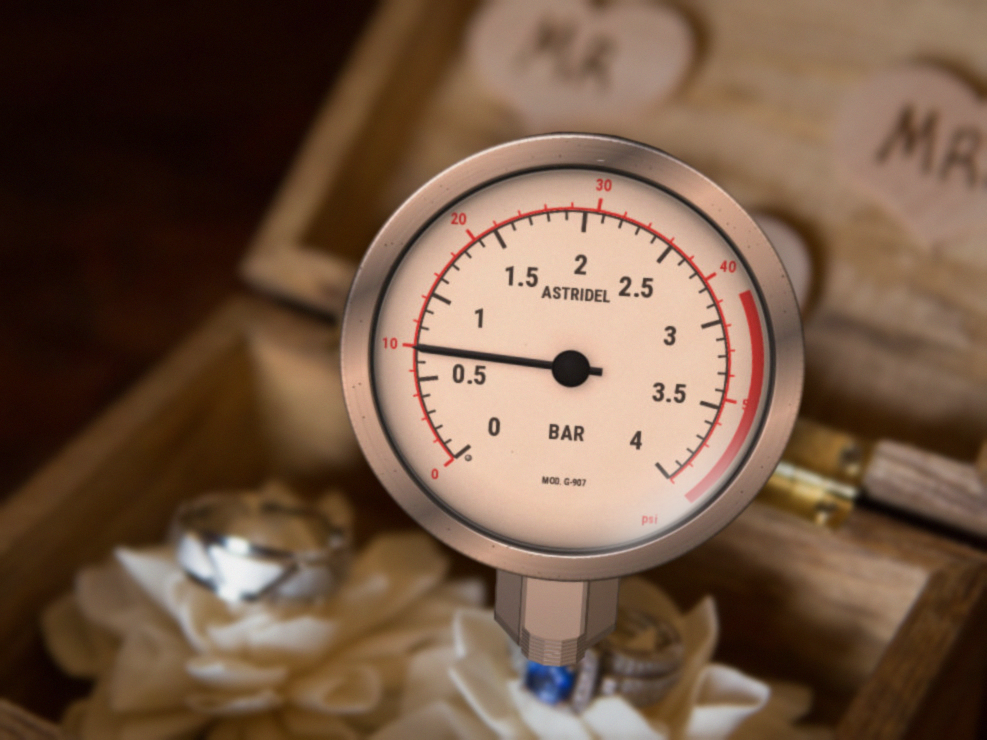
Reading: 0.7 bar
